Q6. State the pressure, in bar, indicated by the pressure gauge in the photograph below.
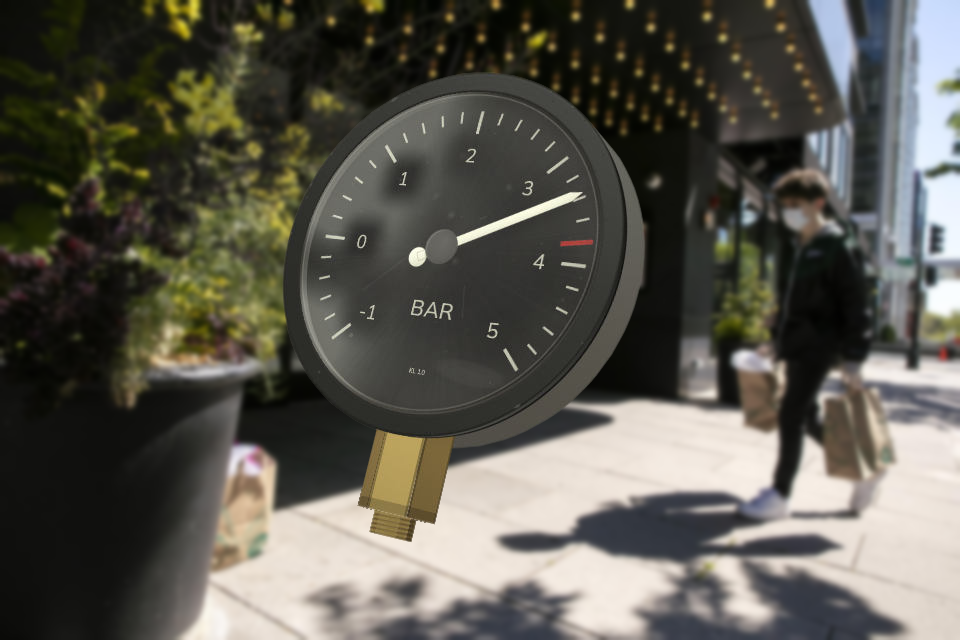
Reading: 3.4 bar
